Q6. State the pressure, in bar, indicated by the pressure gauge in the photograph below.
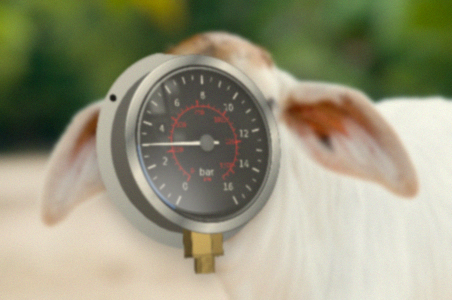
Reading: 3 bar
